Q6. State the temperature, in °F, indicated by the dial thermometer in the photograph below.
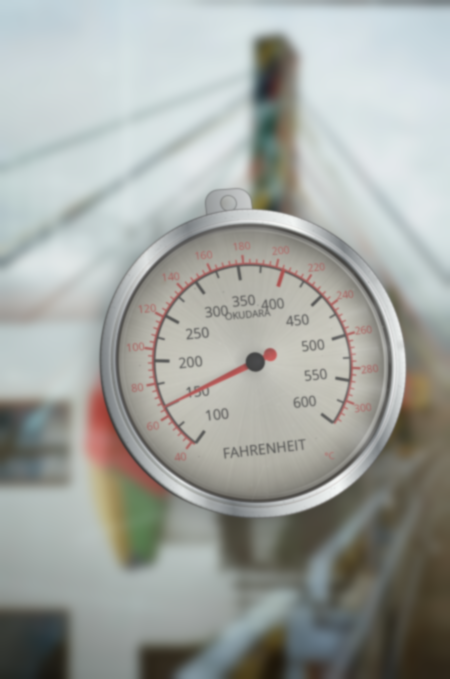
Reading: 150 °F
